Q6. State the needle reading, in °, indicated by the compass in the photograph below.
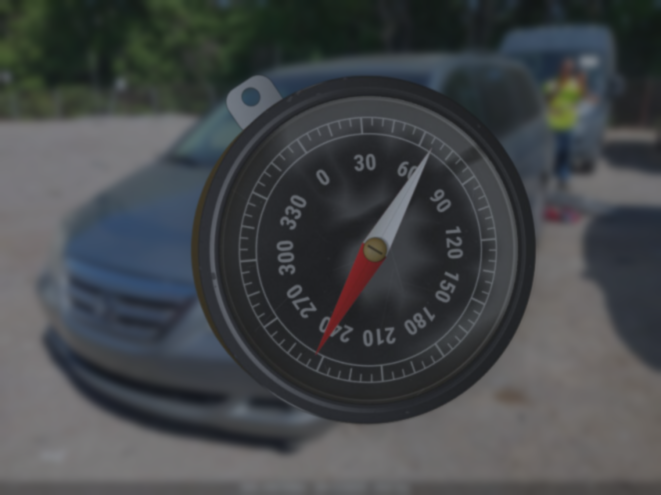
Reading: 245 °
